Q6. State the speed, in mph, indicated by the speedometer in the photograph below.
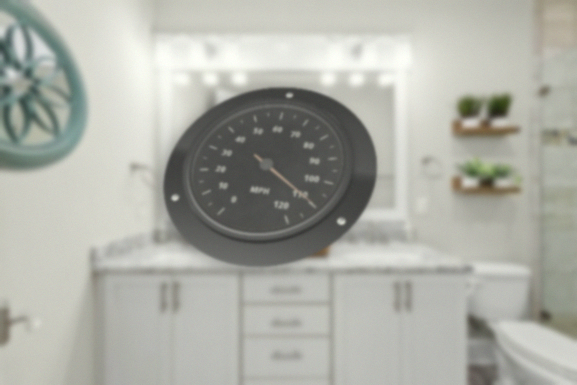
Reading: 110 mph
